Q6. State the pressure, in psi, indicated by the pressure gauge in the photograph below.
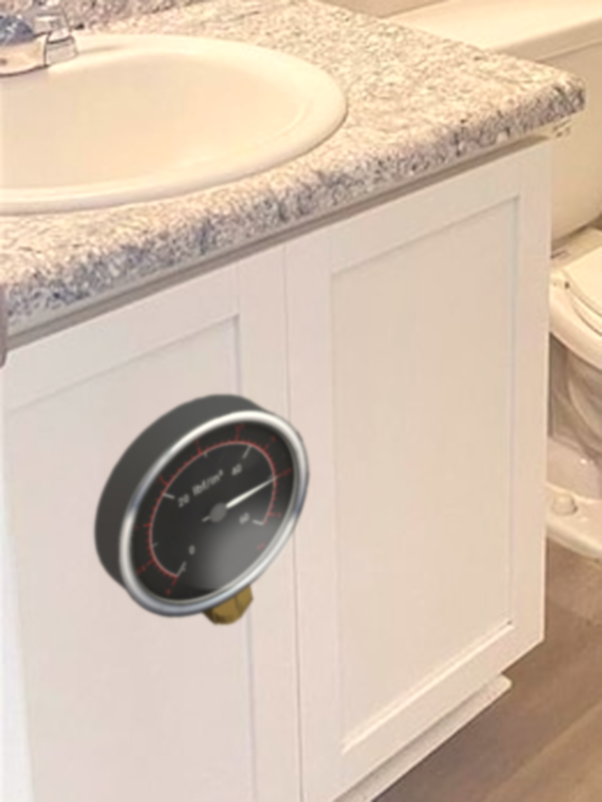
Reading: 50 psi
